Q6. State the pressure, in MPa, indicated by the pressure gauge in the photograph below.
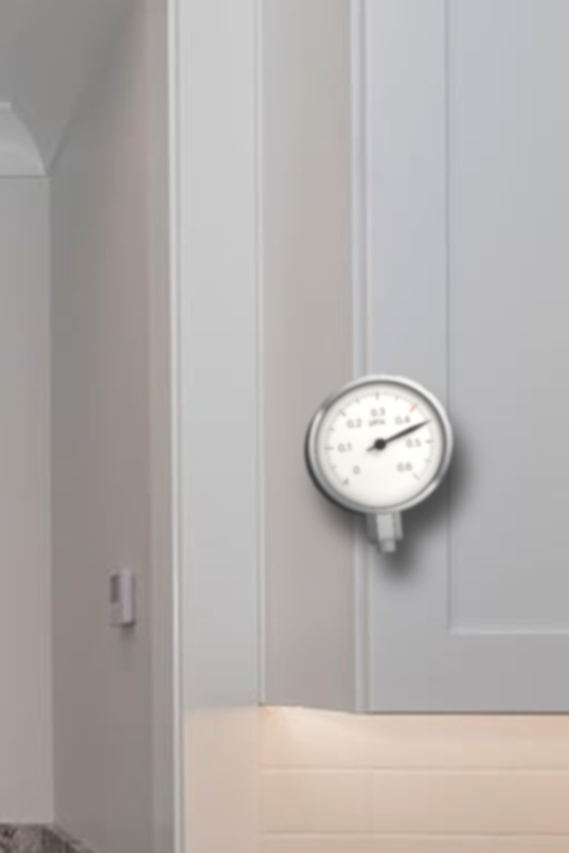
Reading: 0.45 MPa
